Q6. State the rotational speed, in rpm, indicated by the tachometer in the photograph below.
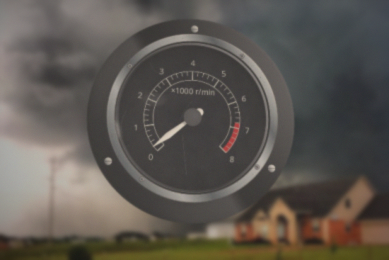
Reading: 200 rpm
